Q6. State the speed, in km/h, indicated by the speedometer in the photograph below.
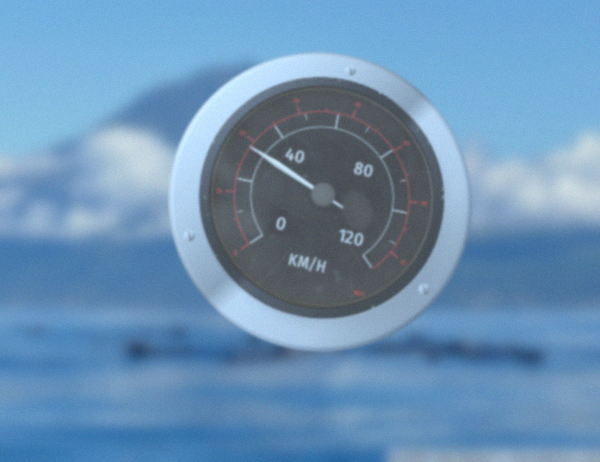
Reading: 30 km/h
